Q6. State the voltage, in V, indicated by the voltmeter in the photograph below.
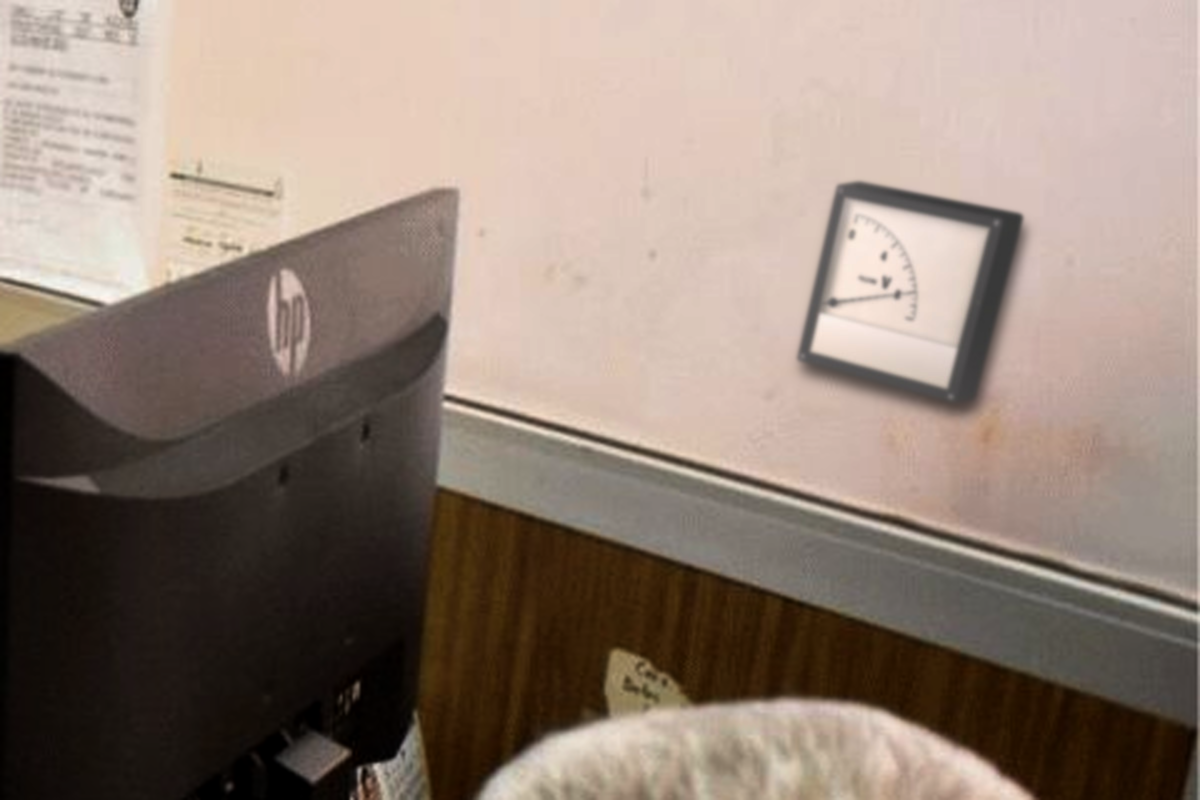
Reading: 8 V
